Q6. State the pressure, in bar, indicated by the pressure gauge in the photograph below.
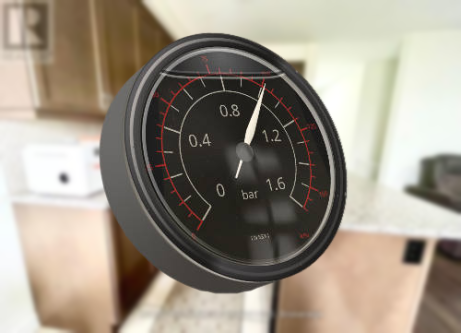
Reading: 1 bar
